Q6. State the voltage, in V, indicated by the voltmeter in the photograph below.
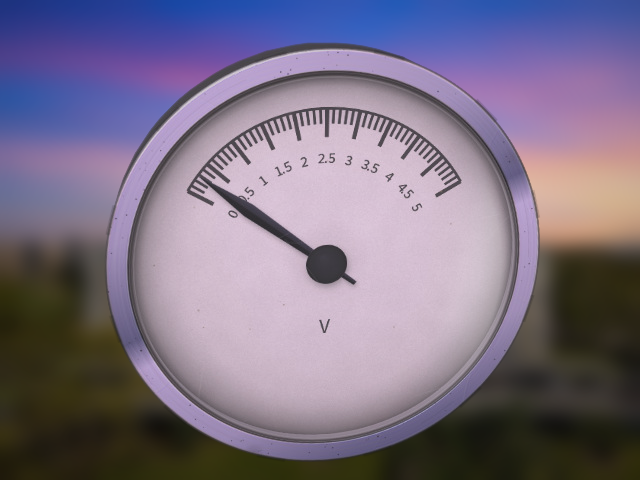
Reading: 0.3 V
